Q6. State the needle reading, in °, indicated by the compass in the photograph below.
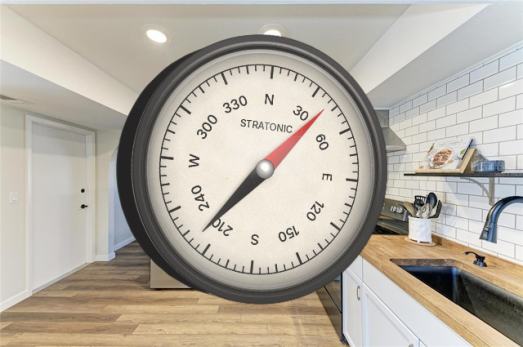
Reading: 40 °
